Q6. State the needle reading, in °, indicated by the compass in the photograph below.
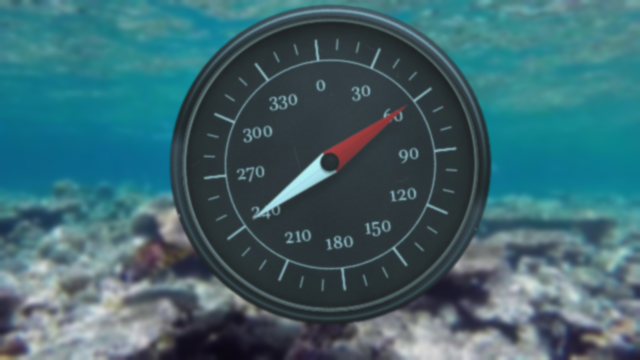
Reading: 60 °
